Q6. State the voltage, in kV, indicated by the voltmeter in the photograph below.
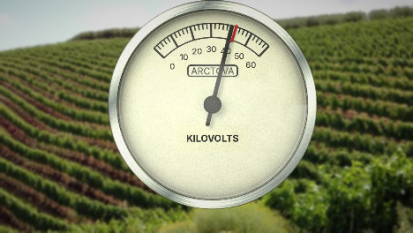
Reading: 40 kV
